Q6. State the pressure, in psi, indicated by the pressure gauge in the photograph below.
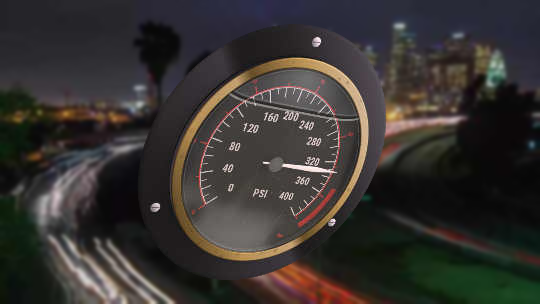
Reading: 330 psi
